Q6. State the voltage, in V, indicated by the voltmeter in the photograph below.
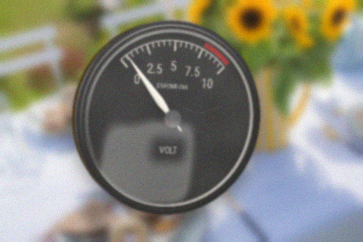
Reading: 0.5 V
